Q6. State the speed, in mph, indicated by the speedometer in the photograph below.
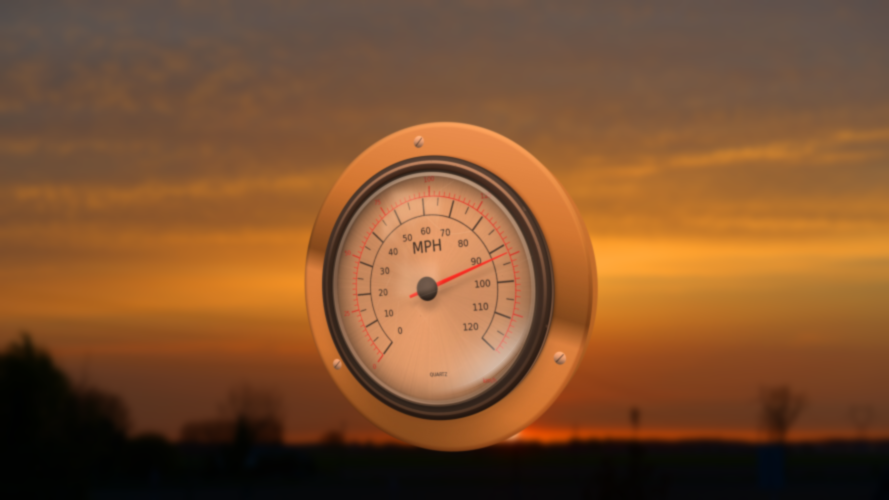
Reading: 92.5 mph
